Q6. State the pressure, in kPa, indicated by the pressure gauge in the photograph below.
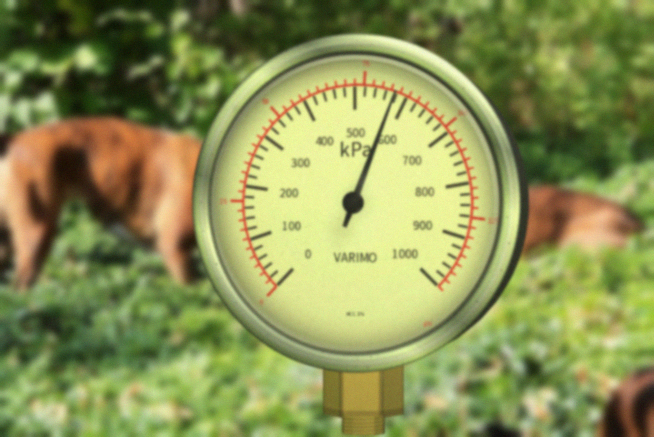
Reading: 580 kPa
